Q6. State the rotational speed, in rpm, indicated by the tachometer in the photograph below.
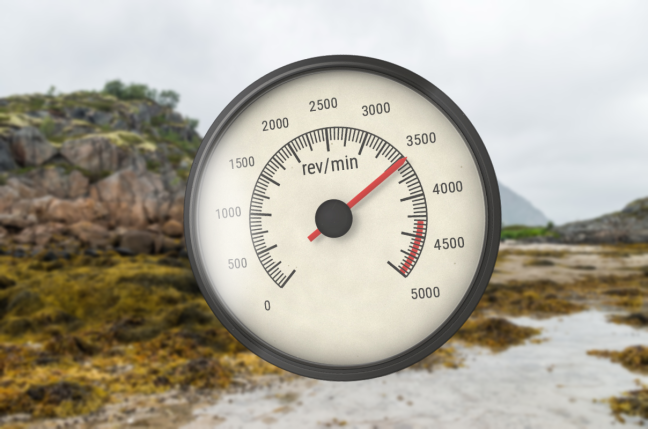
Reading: 3550 rpm
